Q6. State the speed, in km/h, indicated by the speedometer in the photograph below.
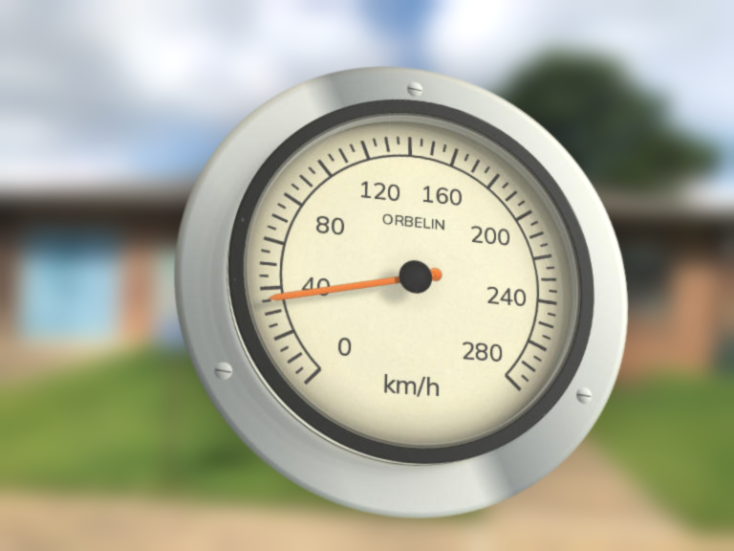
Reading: 35 km/h
